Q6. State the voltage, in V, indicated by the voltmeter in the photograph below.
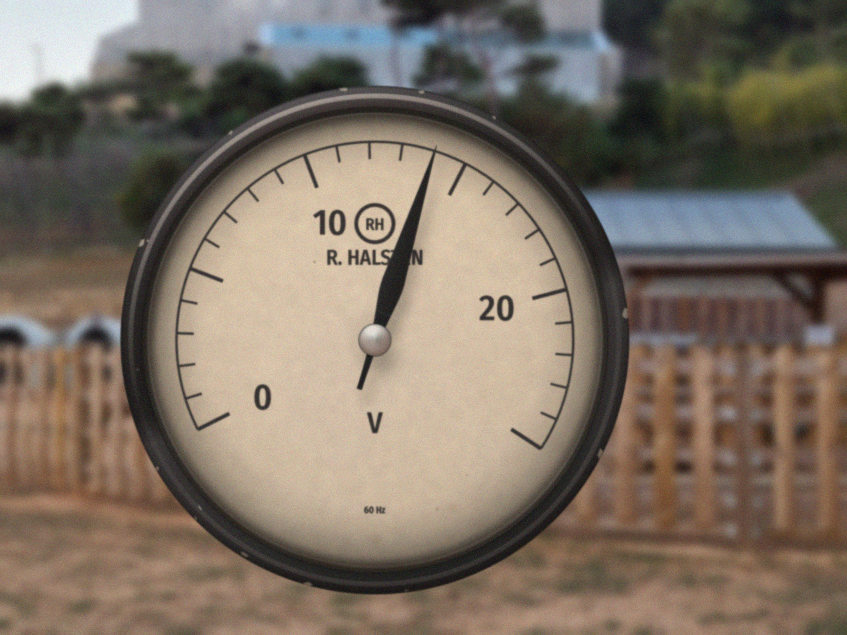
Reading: 14 V
